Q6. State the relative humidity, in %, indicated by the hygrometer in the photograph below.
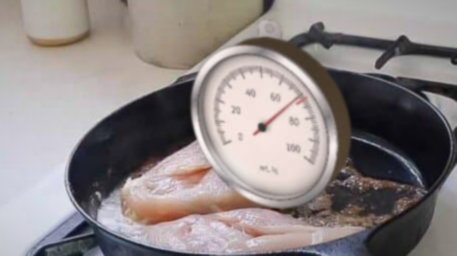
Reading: 70 %
